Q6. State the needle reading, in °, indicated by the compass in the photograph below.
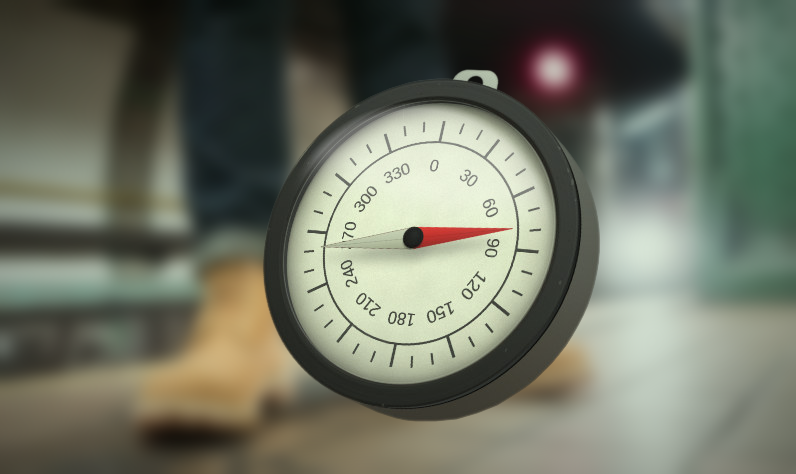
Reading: 80 °
